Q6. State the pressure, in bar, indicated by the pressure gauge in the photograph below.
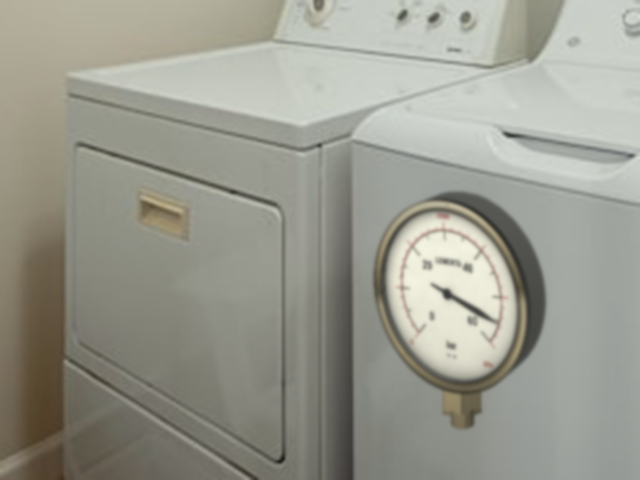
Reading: 55 bar
